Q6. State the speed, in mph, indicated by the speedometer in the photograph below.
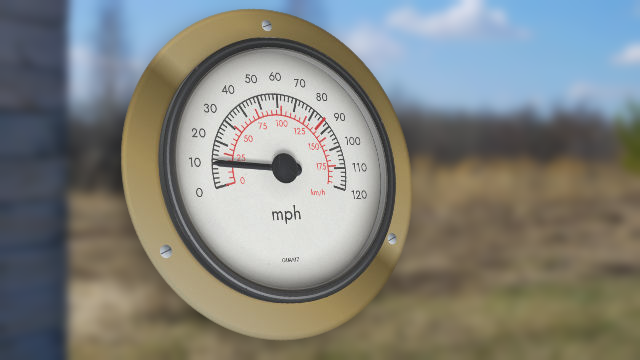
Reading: 10 mph
